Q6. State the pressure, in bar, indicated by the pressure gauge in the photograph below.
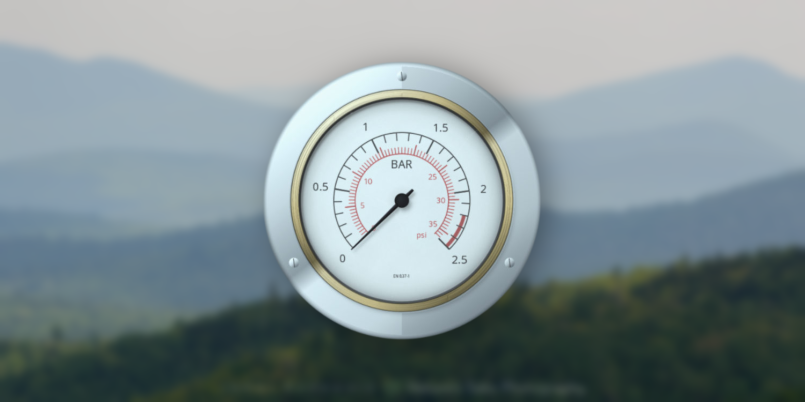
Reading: 0 bar
